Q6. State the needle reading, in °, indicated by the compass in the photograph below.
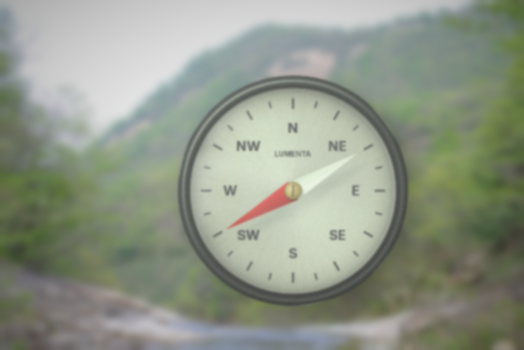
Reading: 240 °
